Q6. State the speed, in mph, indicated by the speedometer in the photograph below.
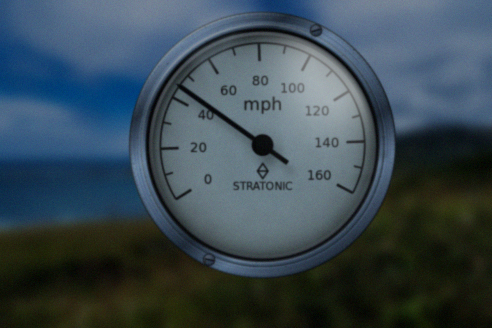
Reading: 45 mph
